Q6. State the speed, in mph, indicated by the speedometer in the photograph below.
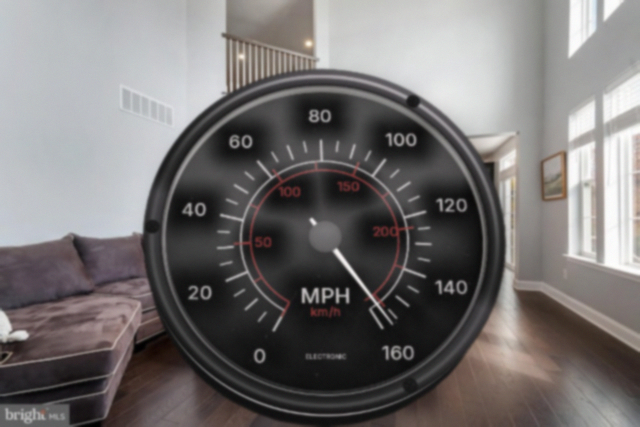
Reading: 157.5 mph
